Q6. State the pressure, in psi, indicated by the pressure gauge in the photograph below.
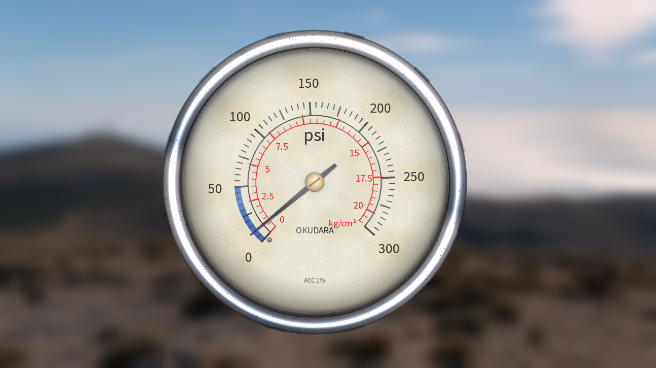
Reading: 10 psi
